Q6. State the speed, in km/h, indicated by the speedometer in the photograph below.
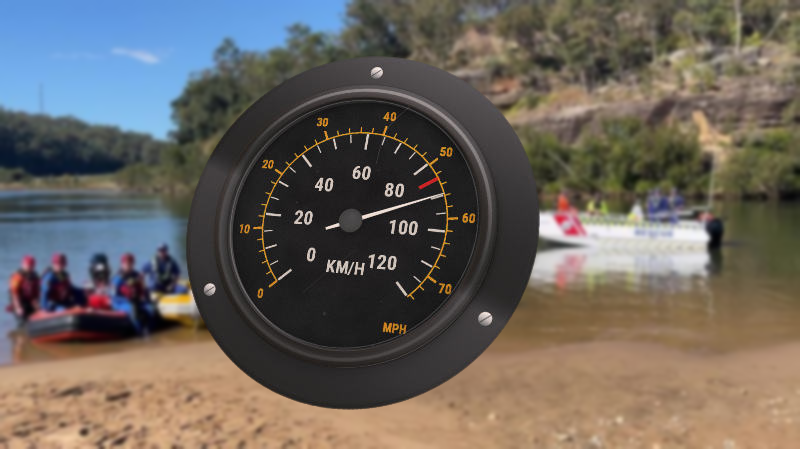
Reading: 90 km/h
